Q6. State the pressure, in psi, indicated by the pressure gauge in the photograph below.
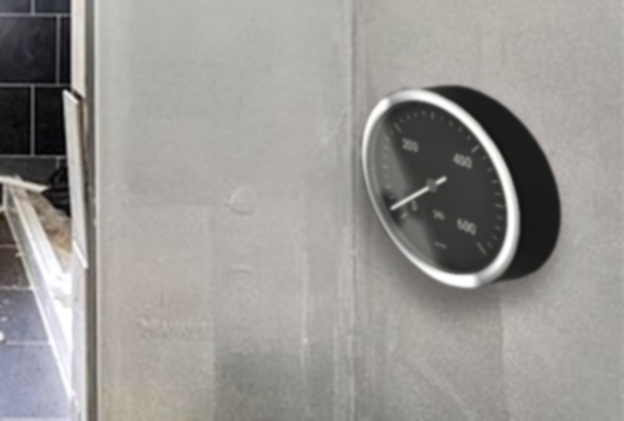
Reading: 20 psi
